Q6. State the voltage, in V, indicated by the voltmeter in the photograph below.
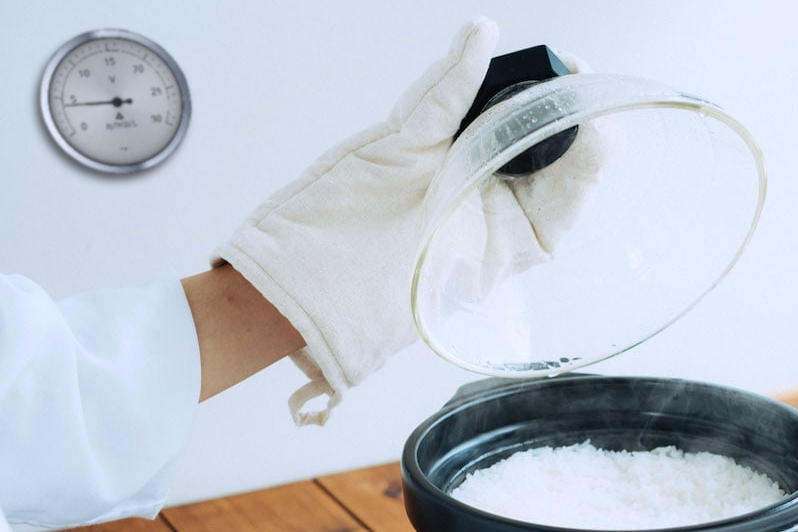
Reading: 4 V
